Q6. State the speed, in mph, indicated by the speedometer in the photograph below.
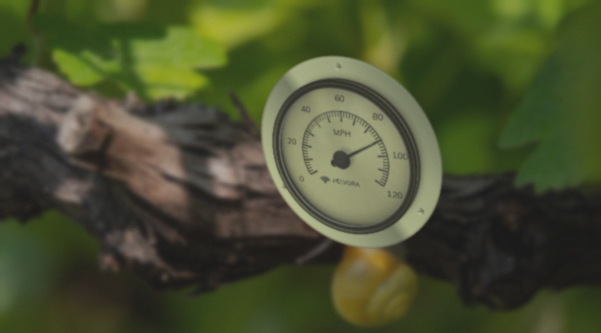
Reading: 90 mph
